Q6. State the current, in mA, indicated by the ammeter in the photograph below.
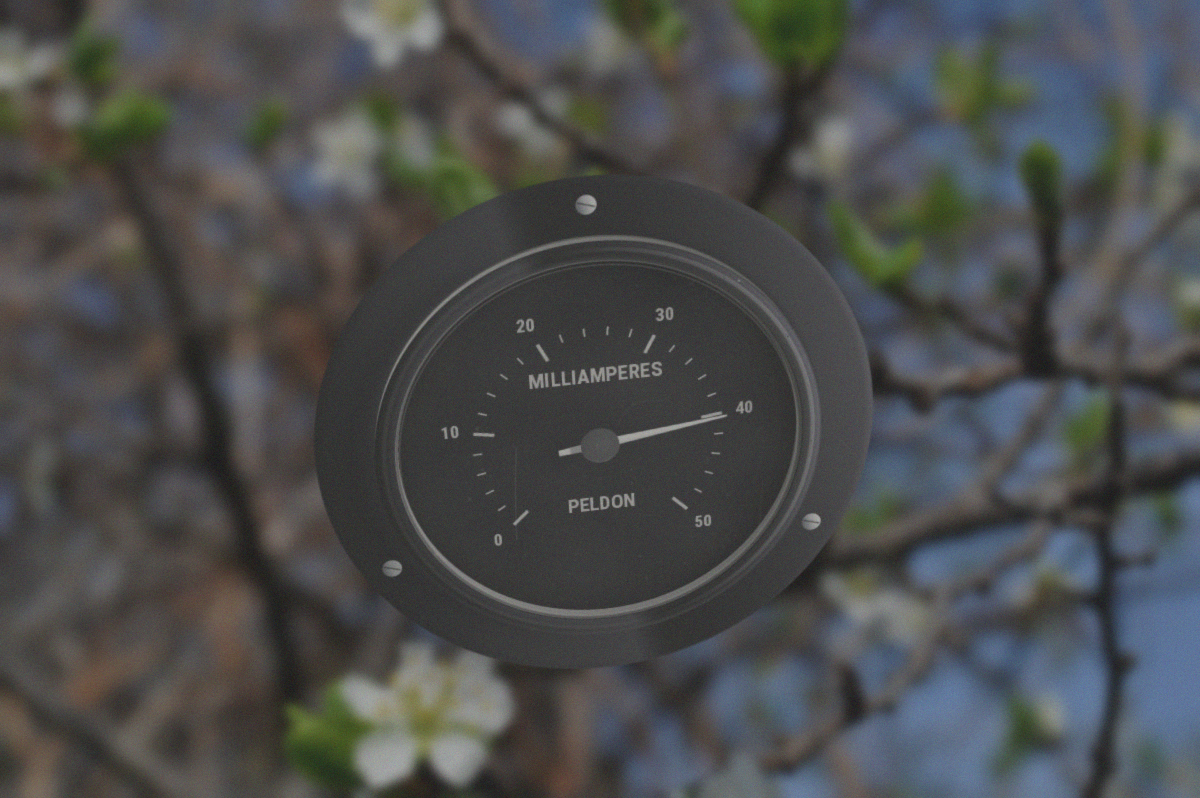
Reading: 40 mA
